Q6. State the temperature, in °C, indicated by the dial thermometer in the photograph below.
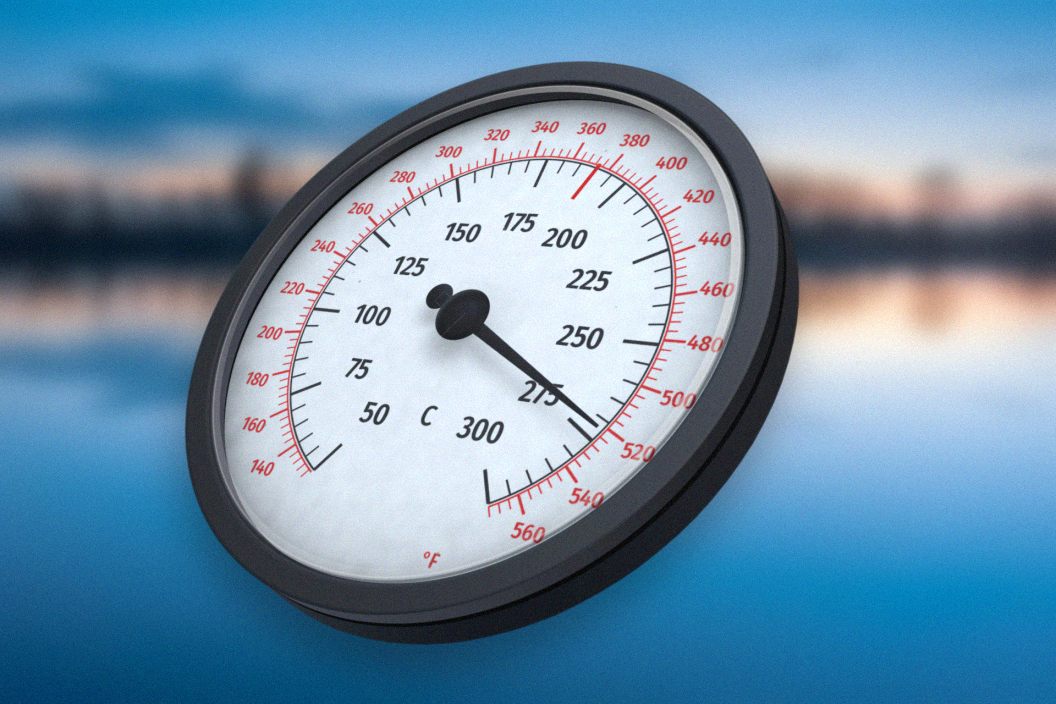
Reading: 272.5 °C
